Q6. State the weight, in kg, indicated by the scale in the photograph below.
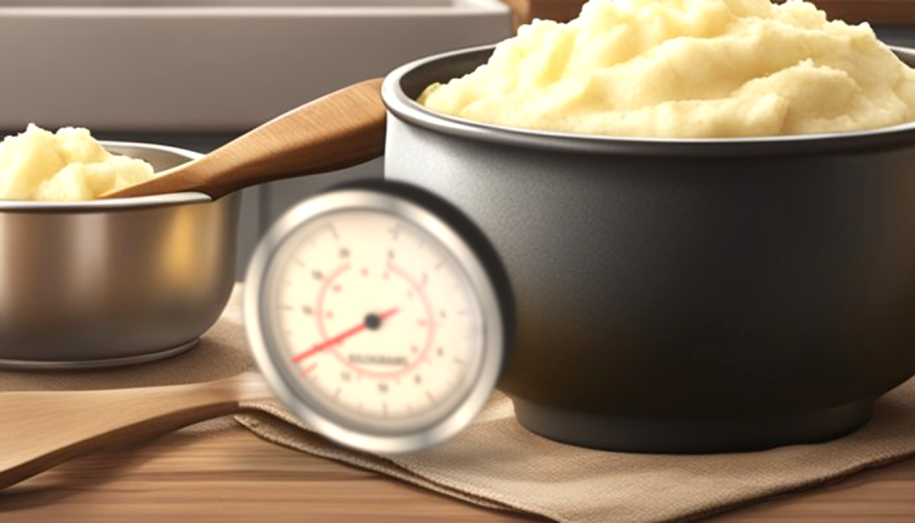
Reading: 14 kg
